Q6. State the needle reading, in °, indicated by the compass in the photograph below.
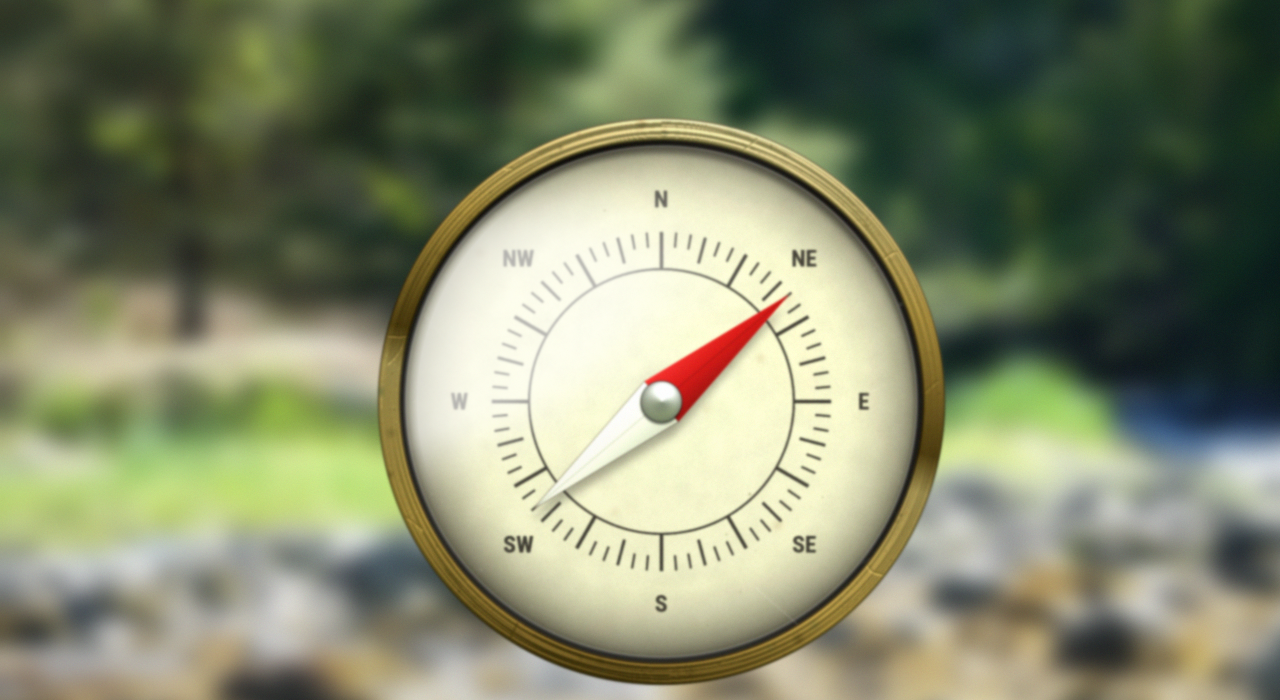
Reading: 50 °
